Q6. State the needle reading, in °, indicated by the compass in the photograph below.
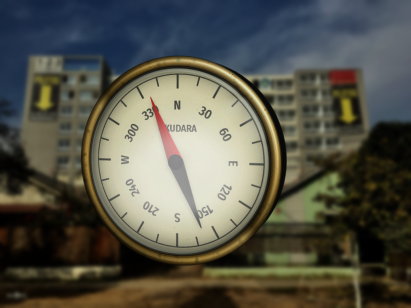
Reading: 337.5 °
